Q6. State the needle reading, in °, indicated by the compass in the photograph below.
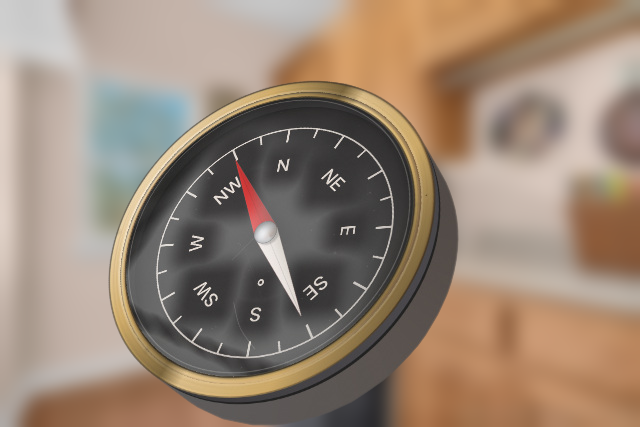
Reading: 330 °
